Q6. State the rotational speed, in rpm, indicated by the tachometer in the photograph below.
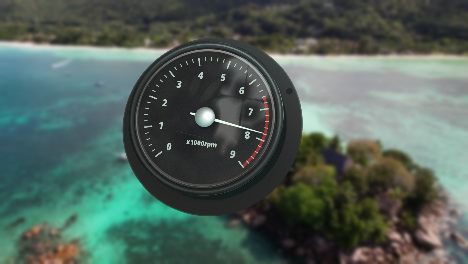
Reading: 7800 rpm
